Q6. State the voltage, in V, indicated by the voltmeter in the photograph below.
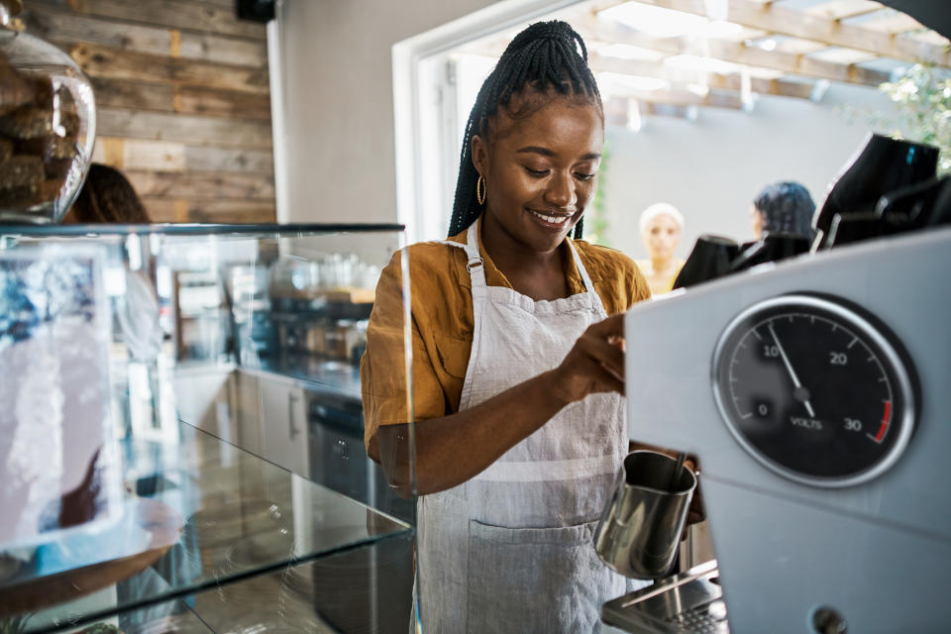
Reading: 12 V
